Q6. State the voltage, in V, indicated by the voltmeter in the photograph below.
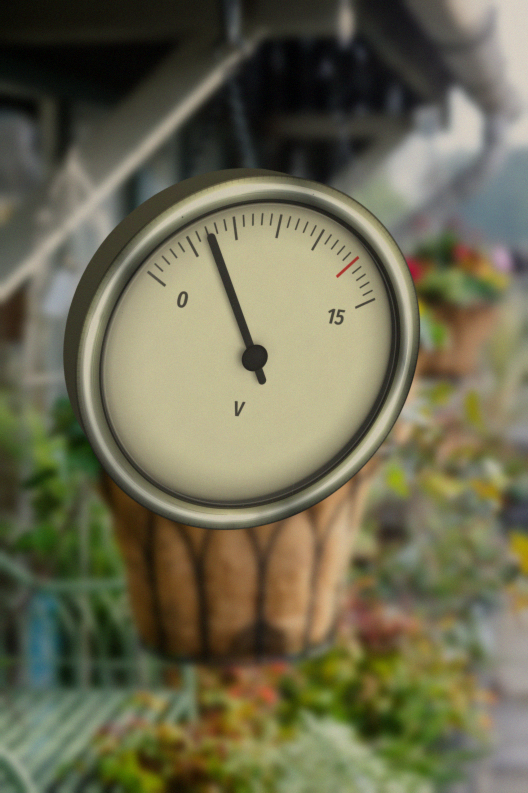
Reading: 3.5 V
